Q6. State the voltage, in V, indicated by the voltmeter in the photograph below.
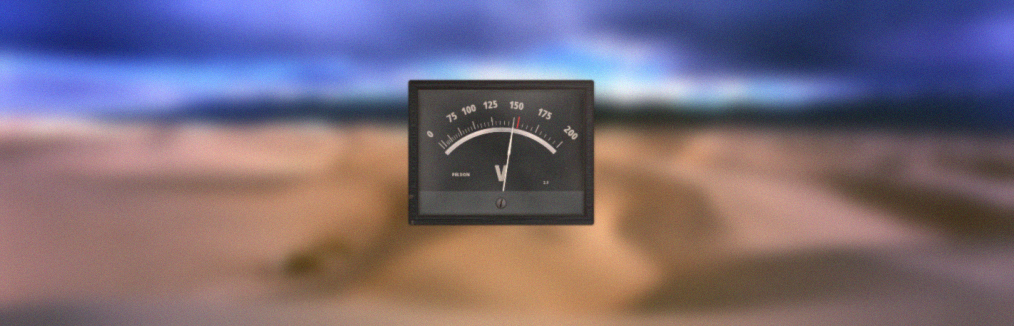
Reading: 150 V
